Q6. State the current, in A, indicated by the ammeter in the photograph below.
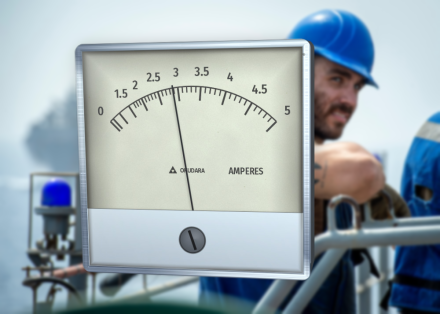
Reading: 2.9 A
